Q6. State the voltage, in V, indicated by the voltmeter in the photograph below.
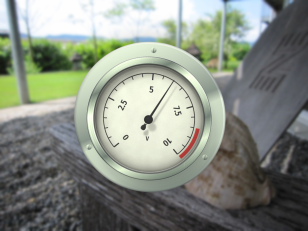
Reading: 6 V
